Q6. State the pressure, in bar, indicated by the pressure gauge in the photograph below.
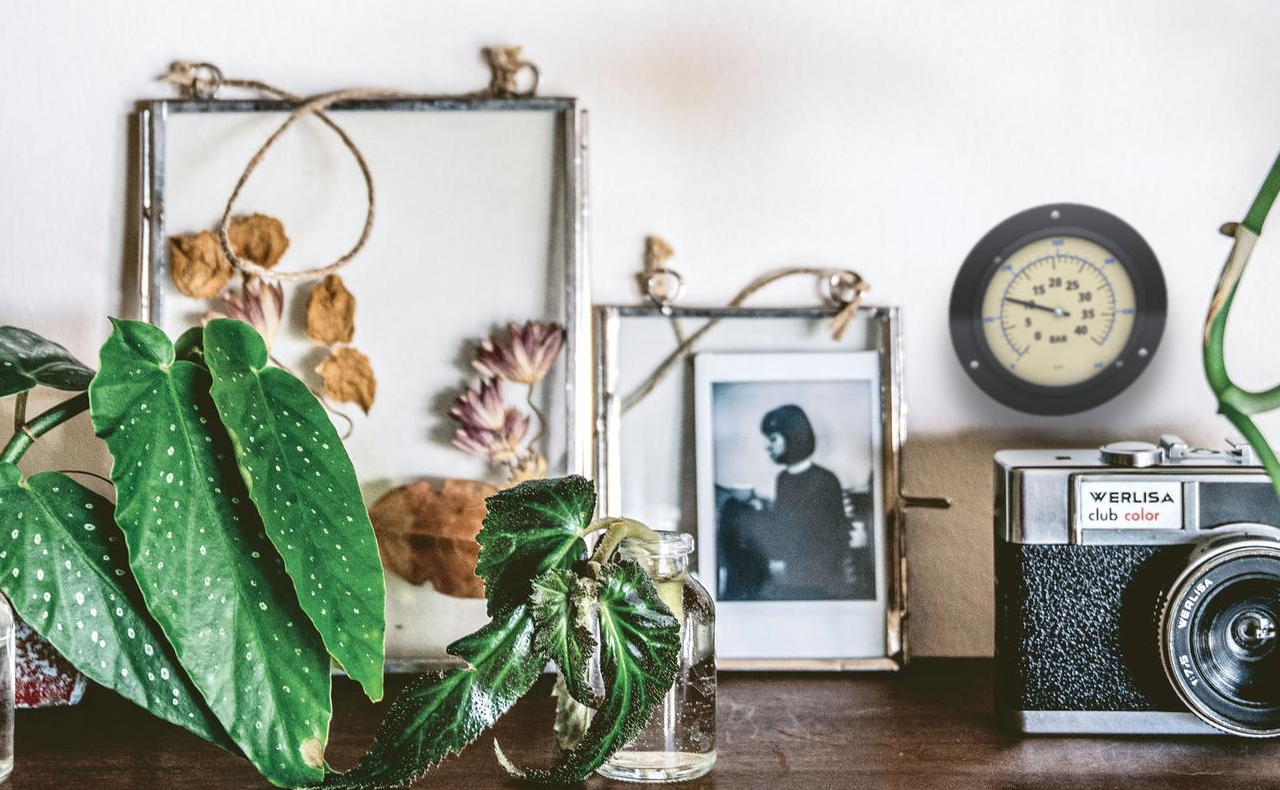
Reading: 10 bar
